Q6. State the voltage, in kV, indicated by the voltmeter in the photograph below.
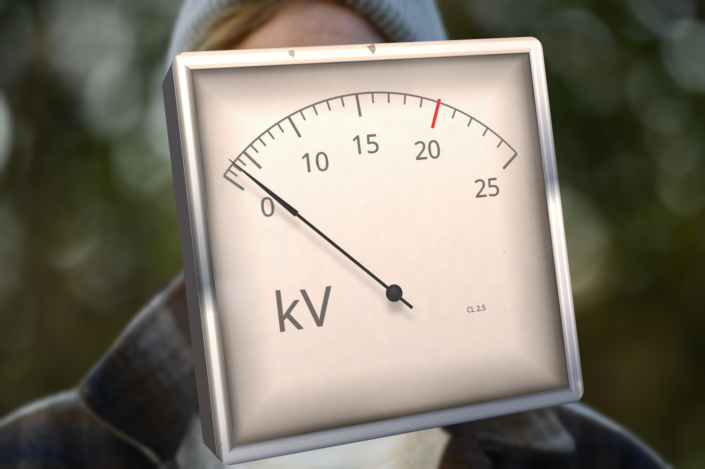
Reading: 3 kV
